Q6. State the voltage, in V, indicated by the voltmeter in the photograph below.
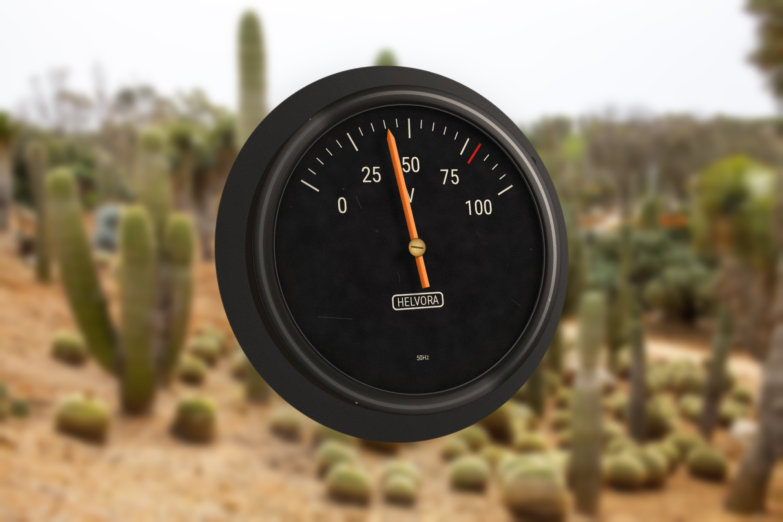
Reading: 40 V
